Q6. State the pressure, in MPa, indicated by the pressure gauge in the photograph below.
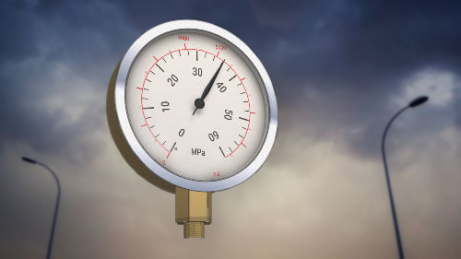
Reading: 36 MPa
